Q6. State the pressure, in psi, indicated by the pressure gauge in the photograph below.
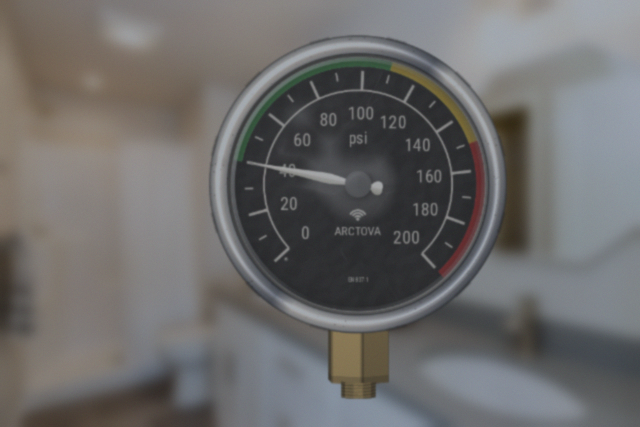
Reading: 40 psi
